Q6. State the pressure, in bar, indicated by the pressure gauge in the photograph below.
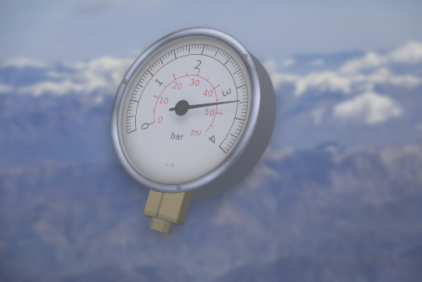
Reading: 3.25 bar
